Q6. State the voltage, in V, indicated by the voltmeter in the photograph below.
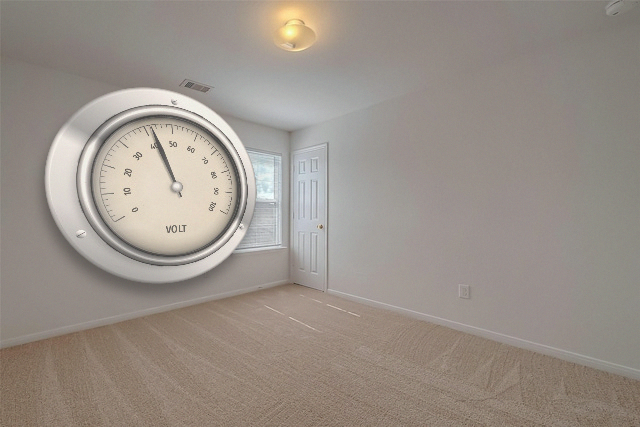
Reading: 42 V
